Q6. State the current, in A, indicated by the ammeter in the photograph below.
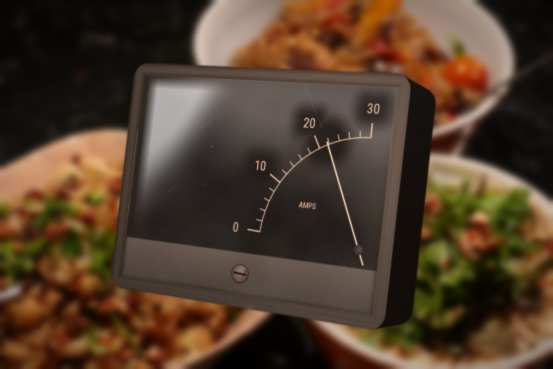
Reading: 22 A
